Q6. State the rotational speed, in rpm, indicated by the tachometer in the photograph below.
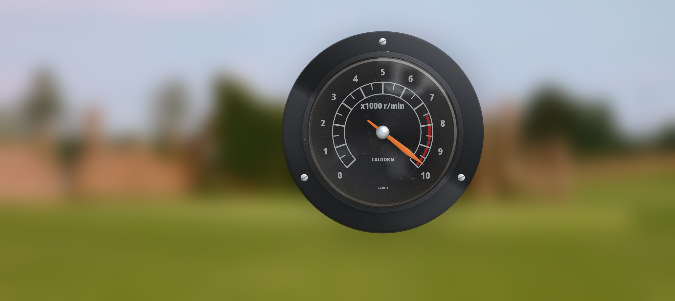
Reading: 9750 rpm
